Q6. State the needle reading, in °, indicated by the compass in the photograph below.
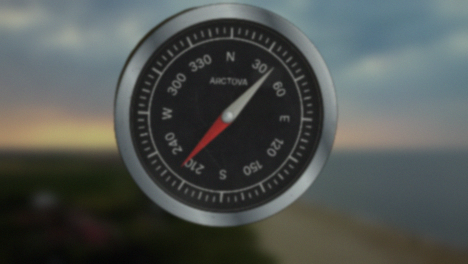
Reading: 220 °
